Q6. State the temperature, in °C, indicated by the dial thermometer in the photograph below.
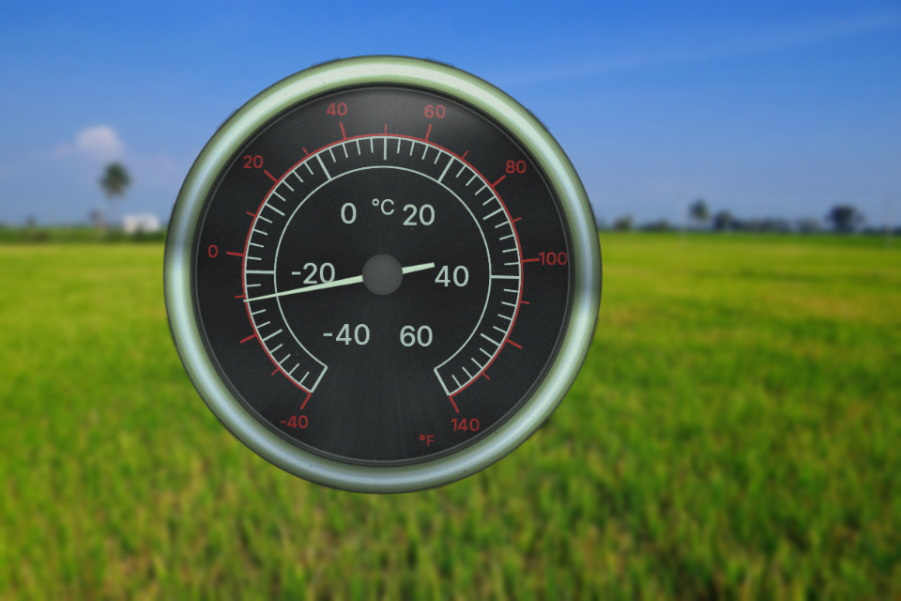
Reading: -24 °C
